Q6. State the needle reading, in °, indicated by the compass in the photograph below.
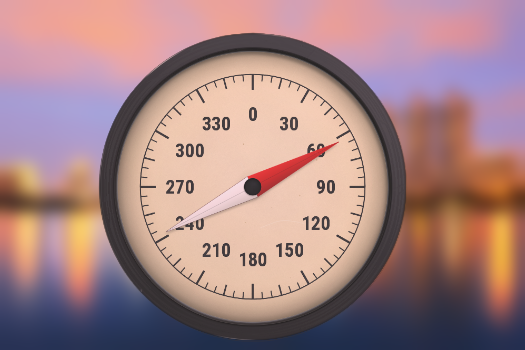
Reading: 62.5 °
